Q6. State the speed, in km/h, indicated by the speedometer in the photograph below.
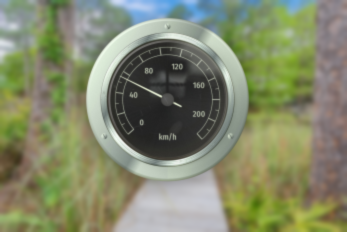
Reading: 55 km/h
